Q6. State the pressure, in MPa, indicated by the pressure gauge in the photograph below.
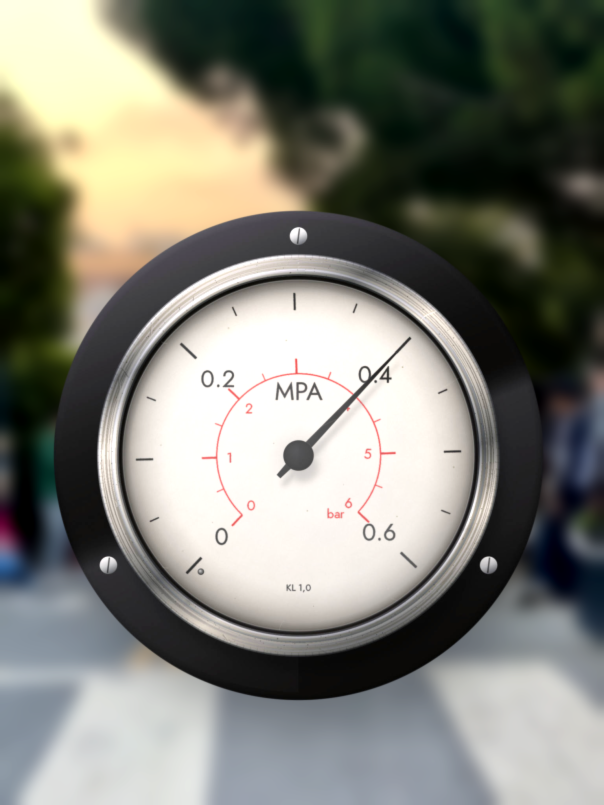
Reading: 0.4 MPa
